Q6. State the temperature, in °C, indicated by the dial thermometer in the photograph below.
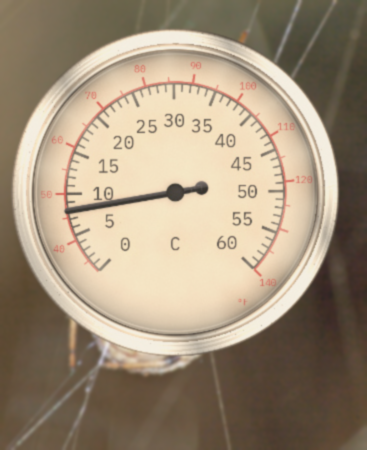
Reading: 8 °C
